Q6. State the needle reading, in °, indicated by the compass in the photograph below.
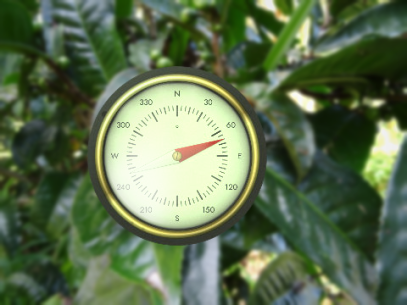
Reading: 70 °
